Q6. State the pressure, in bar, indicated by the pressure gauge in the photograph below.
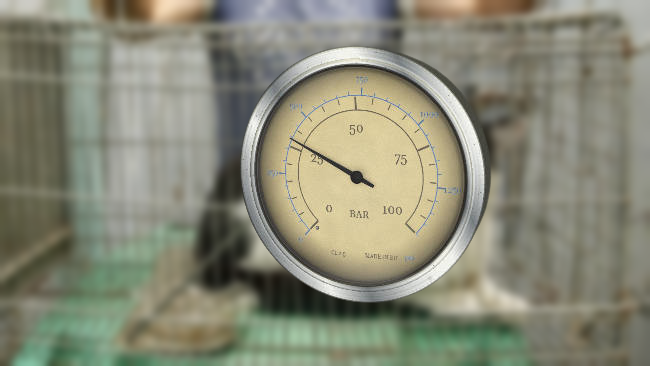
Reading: 27.5 bar
